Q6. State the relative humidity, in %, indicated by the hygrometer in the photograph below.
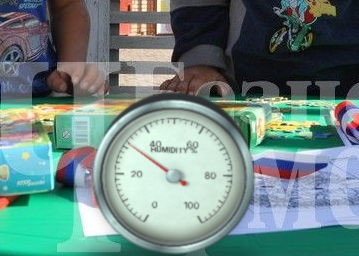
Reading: 32 %
